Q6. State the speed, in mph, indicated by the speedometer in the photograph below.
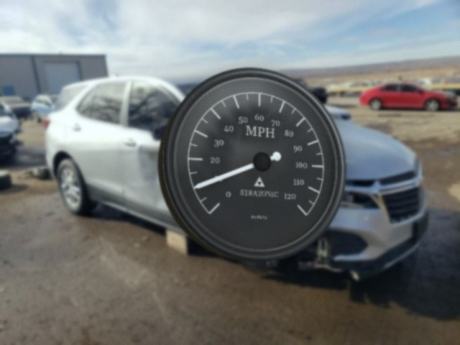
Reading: 10 mph
